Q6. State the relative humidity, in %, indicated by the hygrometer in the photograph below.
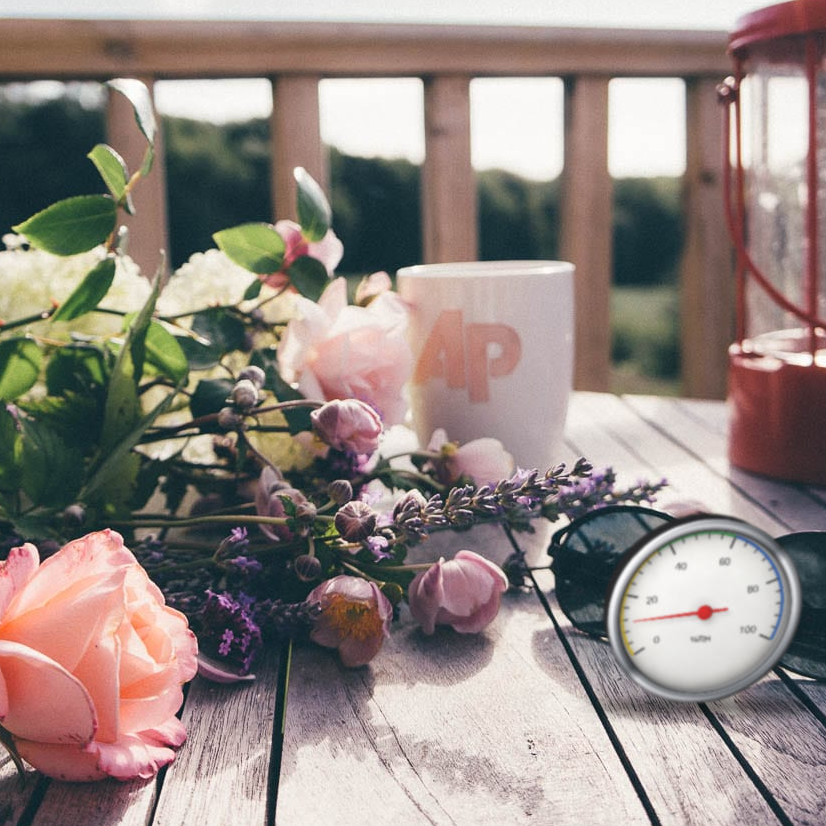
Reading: 12 %
